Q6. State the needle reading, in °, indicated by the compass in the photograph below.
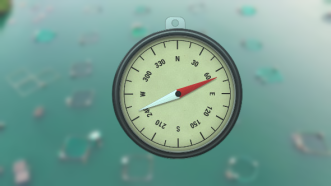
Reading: 67.5 °
